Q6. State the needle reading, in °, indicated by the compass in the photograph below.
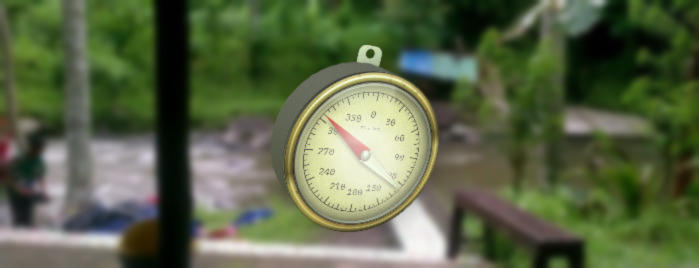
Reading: 305 °
